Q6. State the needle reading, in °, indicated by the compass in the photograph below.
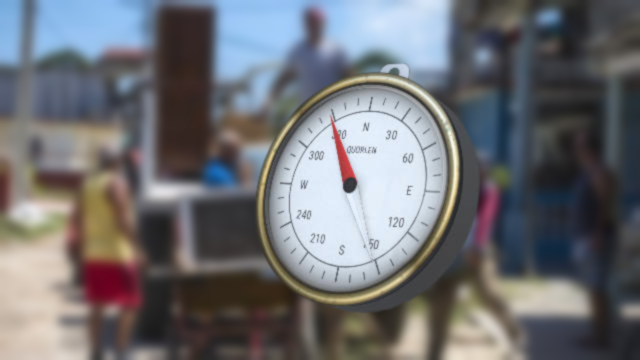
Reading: 330 °
